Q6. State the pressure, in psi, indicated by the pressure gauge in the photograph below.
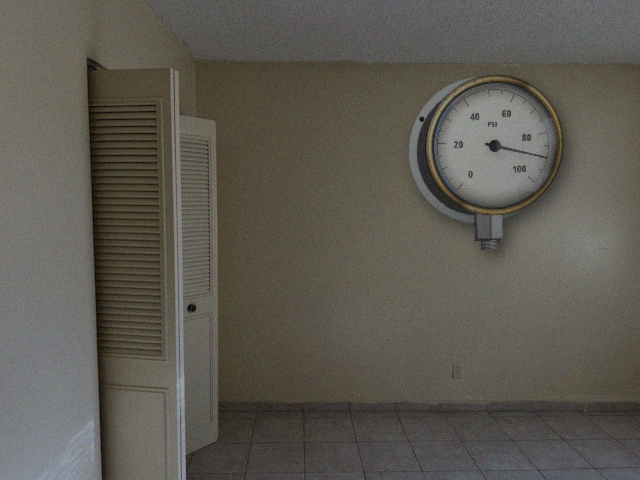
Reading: 90 psi
